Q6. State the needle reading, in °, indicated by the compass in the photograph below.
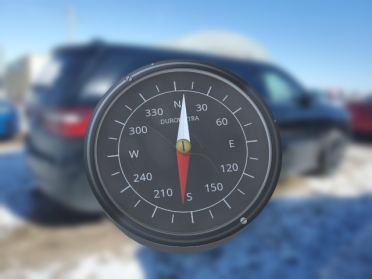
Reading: 187.5 °
